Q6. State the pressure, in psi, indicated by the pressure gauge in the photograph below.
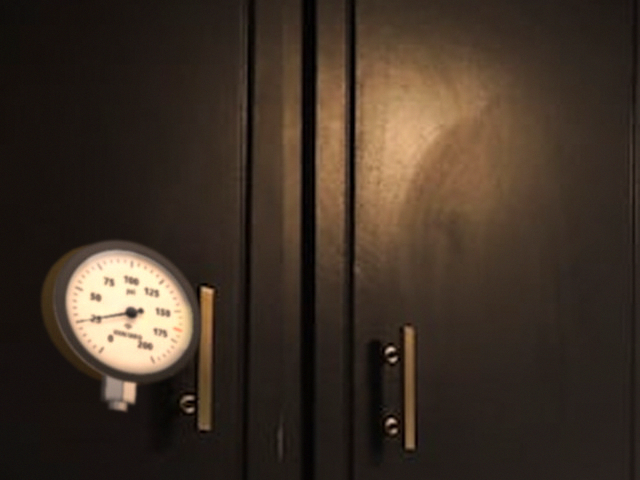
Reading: 25 psi
